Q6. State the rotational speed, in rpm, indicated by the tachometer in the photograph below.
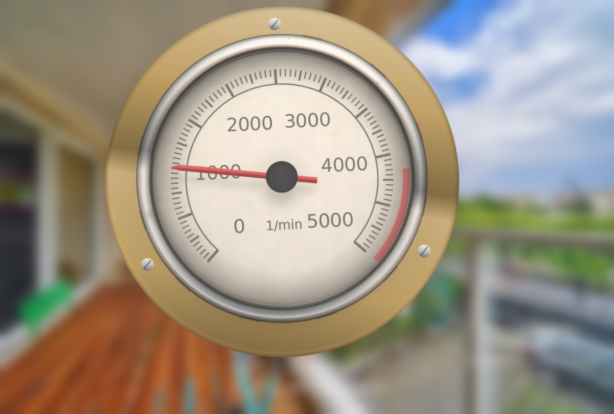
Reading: 1000 rpm
